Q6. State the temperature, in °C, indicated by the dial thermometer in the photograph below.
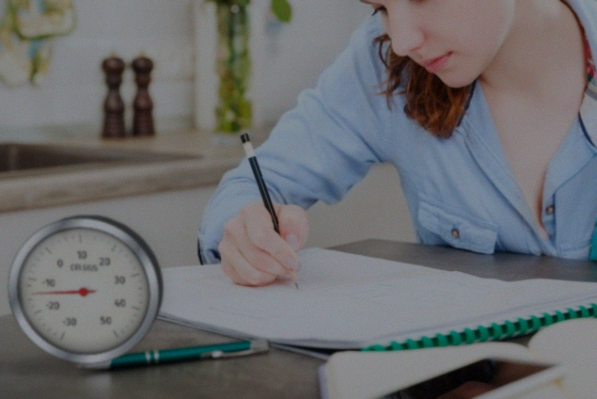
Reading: -14 °C
